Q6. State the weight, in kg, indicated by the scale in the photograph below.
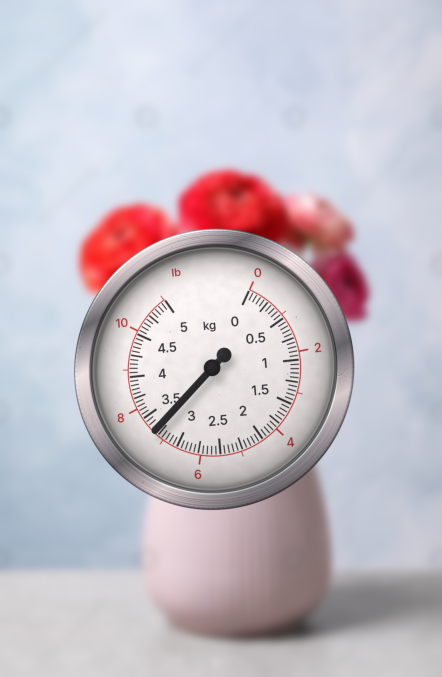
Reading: 3.3 kg
